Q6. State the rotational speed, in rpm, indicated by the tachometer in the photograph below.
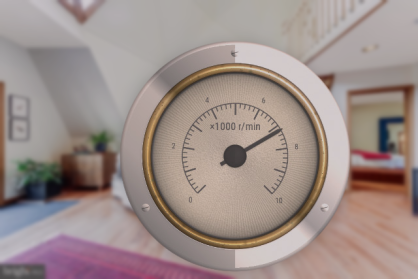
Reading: 7200 rpm
